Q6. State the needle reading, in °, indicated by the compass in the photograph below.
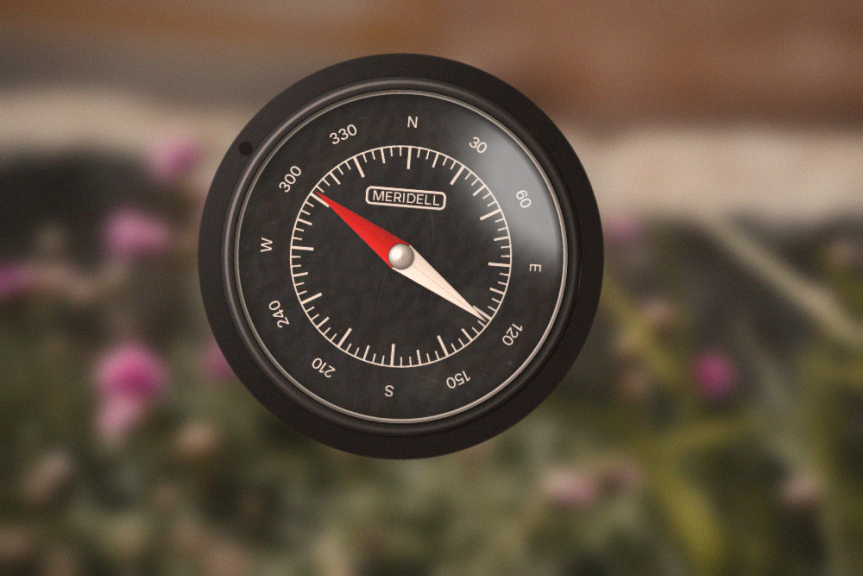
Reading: 302.5 °
